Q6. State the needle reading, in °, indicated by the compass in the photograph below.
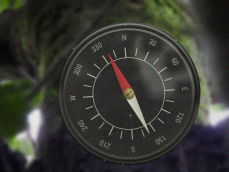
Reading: 337.5 °
